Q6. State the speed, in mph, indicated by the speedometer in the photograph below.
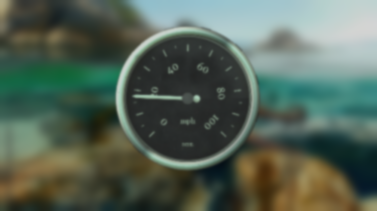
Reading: 17.5 mph
